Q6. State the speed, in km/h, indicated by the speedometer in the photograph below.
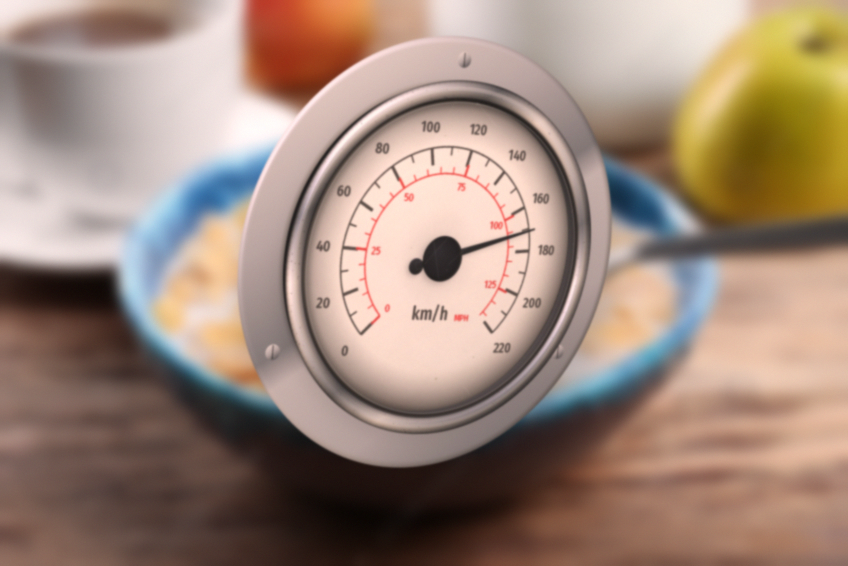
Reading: 170 km/h
